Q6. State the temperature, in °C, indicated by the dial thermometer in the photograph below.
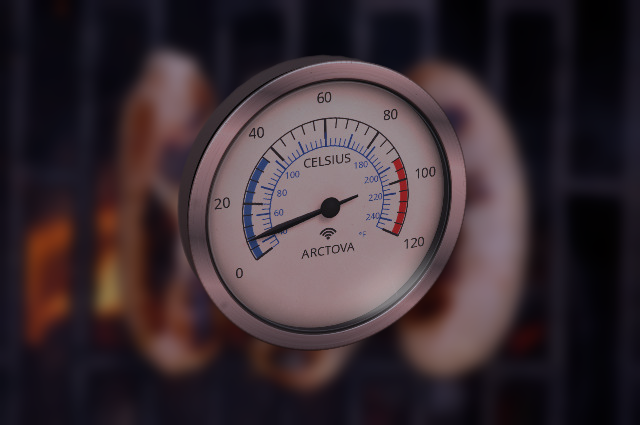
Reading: 8 °C
